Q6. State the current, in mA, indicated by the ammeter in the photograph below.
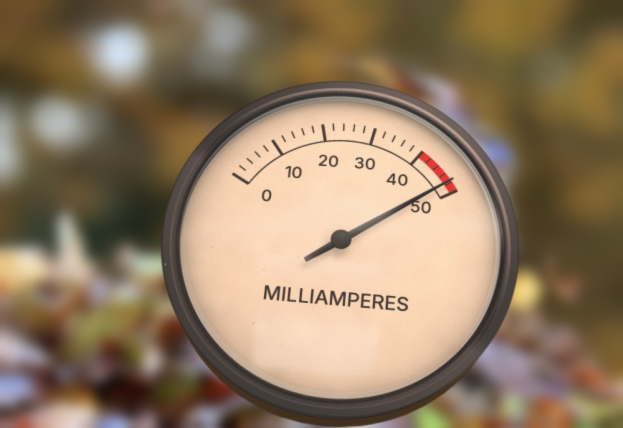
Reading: 48 mA
